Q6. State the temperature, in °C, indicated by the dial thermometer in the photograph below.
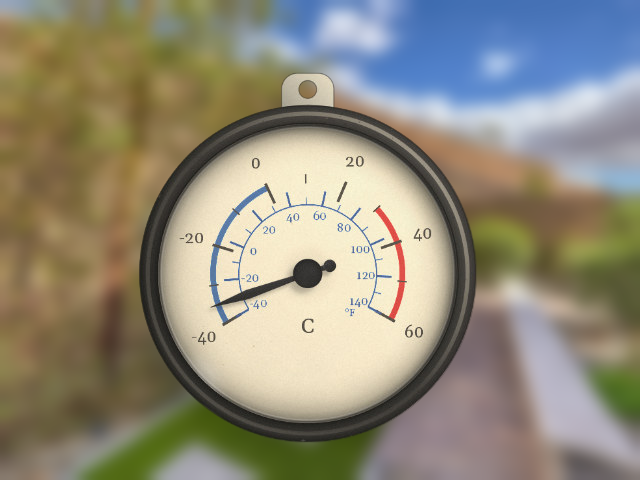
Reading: -35 °C
